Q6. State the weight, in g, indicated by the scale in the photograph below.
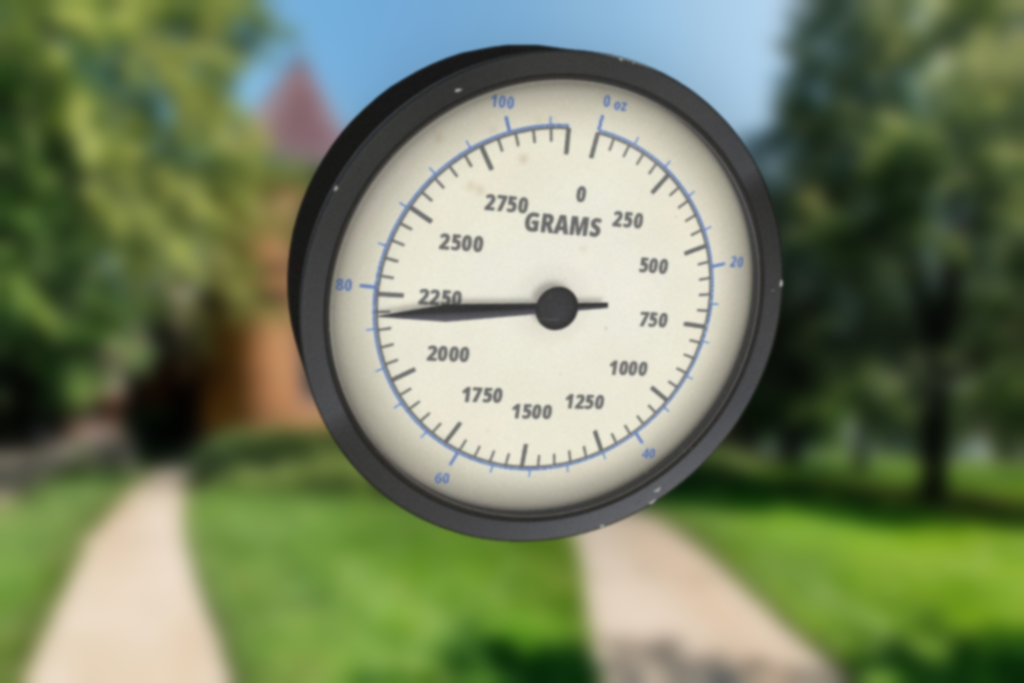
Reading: 2200 g
